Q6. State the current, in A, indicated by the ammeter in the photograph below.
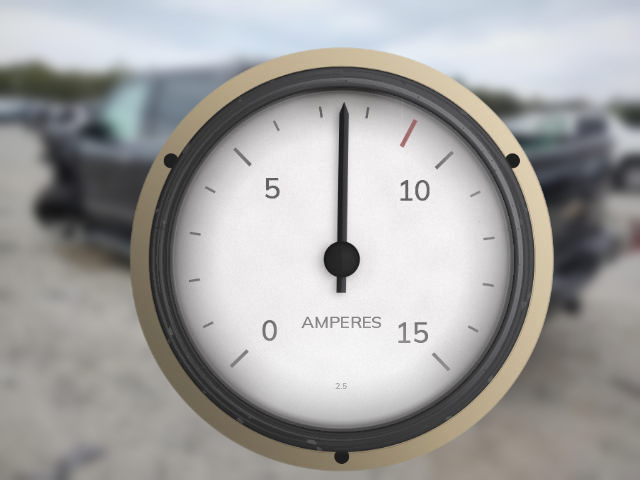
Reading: 7.5 A
